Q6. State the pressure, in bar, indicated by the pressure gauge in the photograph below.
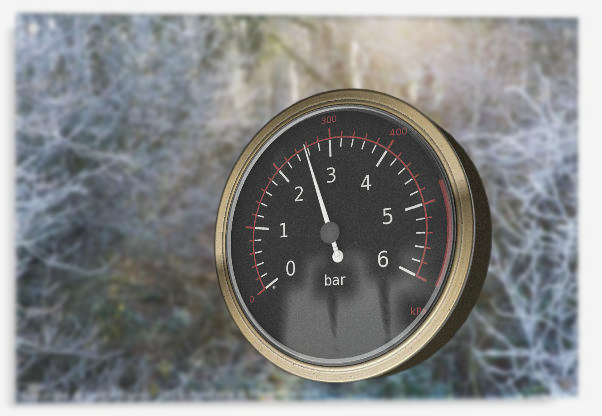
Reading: 2.6 bar
